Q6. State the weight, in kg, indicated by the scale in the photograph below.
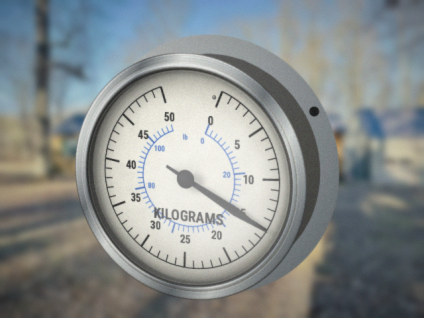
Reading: 15 kg
